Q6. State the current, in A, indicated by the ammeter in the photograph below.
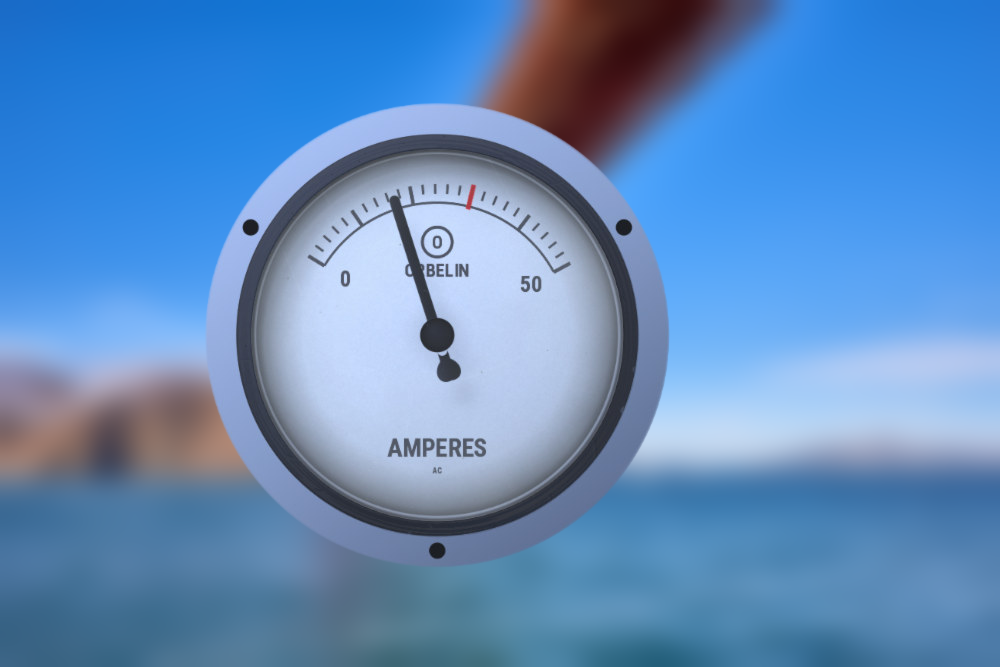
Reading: 17 A
